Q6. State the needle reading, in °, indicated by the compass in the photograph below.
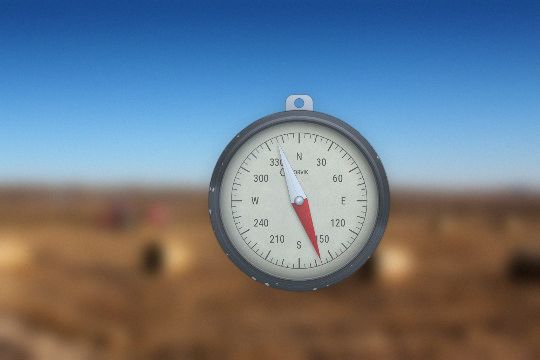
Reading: 160 °
